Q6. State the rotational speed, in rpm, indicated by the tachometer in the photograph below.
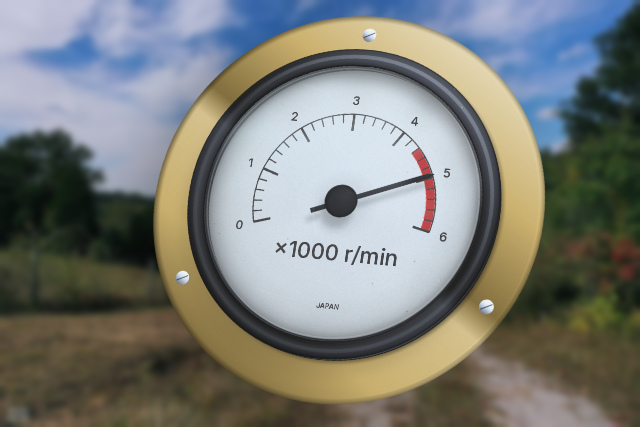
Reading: 5000 rpm
